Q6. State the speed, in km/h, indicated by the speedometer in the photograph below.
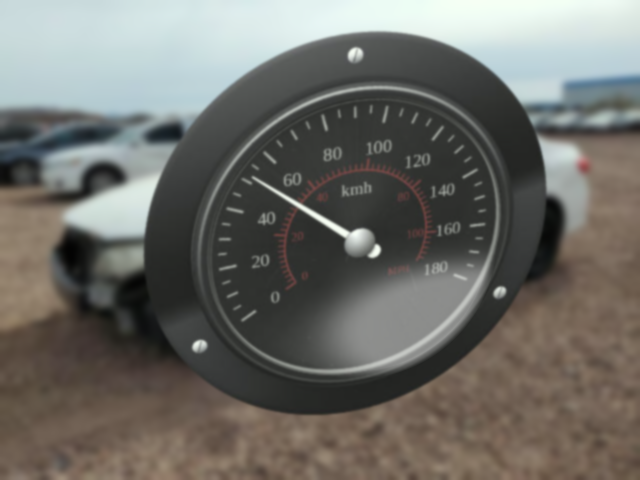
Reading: 52.5 km/h
